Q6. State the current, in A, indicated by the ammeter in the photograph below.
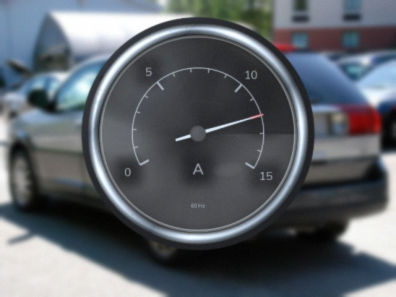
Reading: 12 A
